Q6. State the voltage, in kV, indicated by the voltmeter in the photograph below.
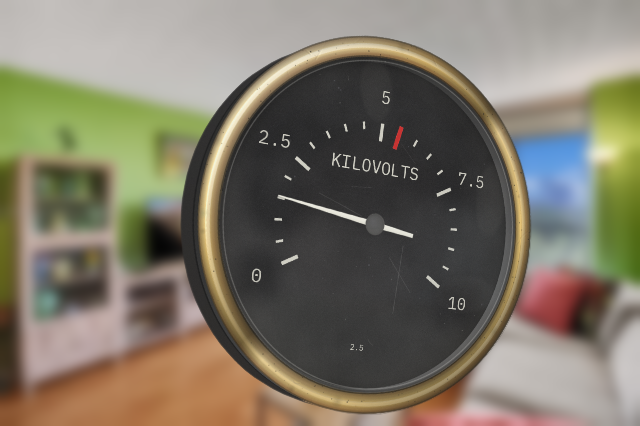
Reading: 1.5 kV
